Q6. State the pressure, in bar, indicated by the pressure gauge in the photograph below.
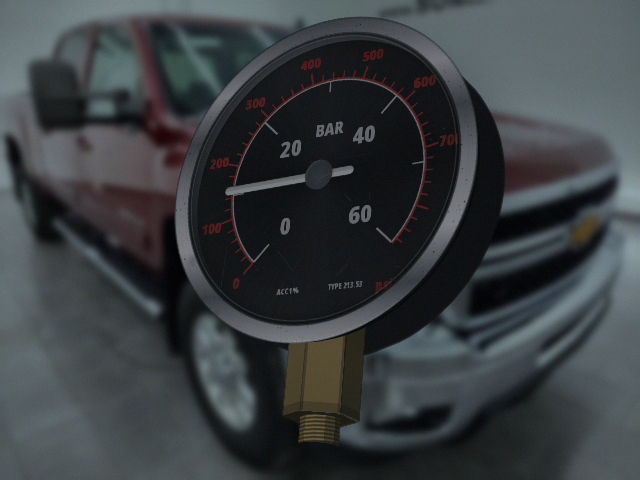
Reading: 10 bar
